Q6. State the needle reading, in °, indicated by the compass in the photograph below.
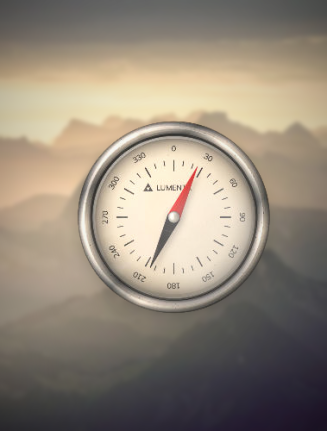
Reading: 25 °
